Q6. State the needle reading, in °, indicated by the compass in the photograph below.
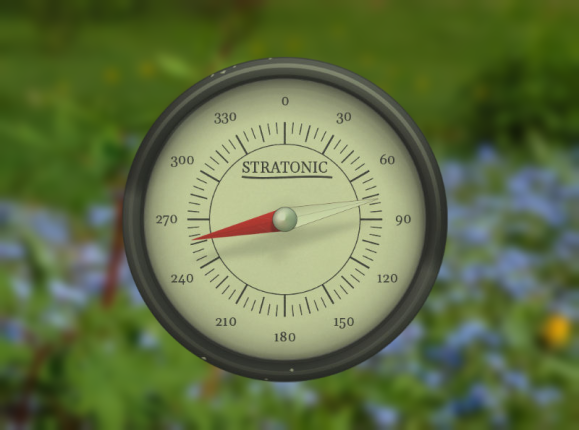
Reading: 257.5 °
